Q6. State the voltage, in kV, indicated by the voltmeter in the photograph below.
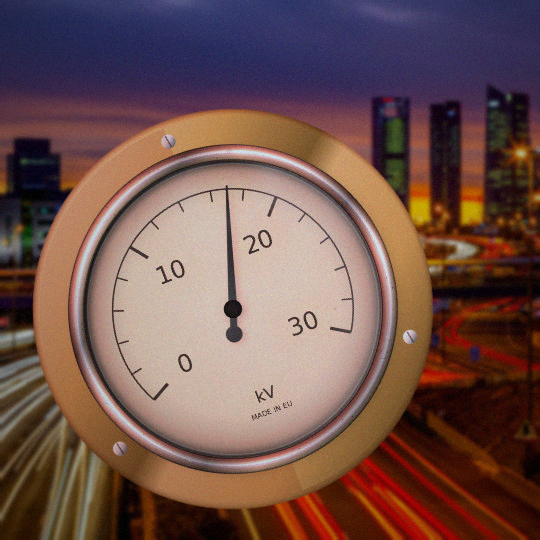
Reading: 17 kV
